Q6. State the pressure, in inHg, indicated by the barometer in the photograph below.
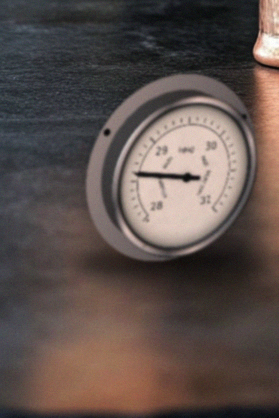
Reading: 28.6 inHg
